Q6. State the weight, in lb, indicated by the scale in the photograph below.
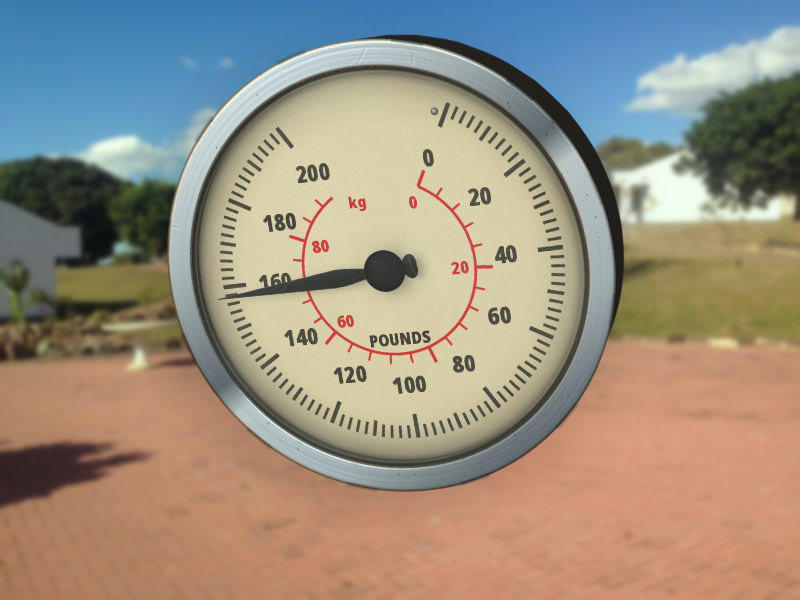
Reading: 158 lb
